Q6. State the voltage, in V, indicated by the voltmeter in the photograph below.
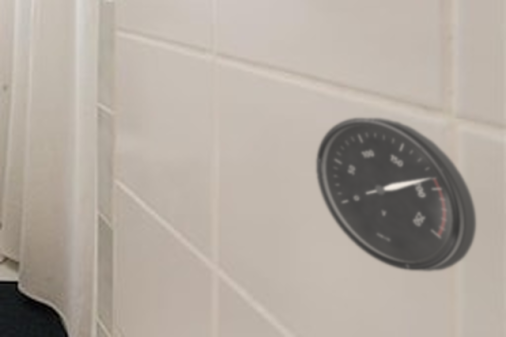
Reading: 190 V
